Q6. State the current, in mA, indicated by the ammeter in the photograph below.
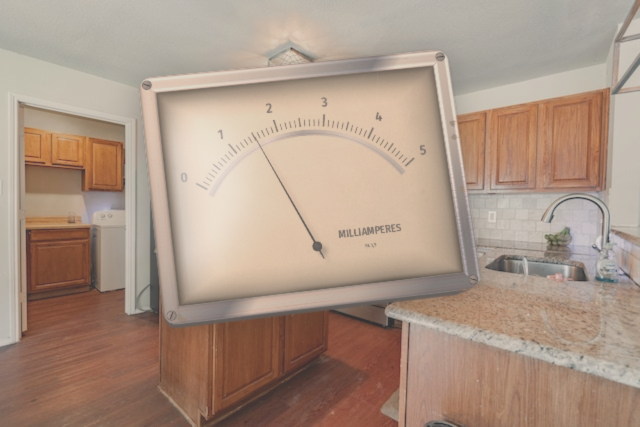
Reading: 1.5 mA
